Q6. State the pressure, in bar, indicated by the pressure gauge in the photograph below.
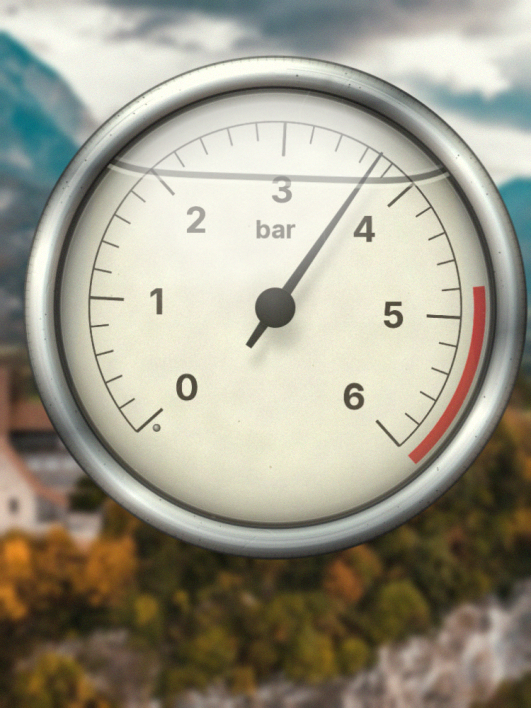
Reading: 3.7 bar
